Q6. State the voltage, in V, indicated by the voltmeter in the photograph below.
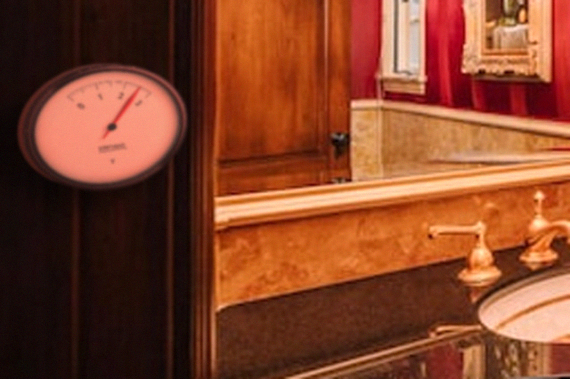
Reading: 2.5 V
